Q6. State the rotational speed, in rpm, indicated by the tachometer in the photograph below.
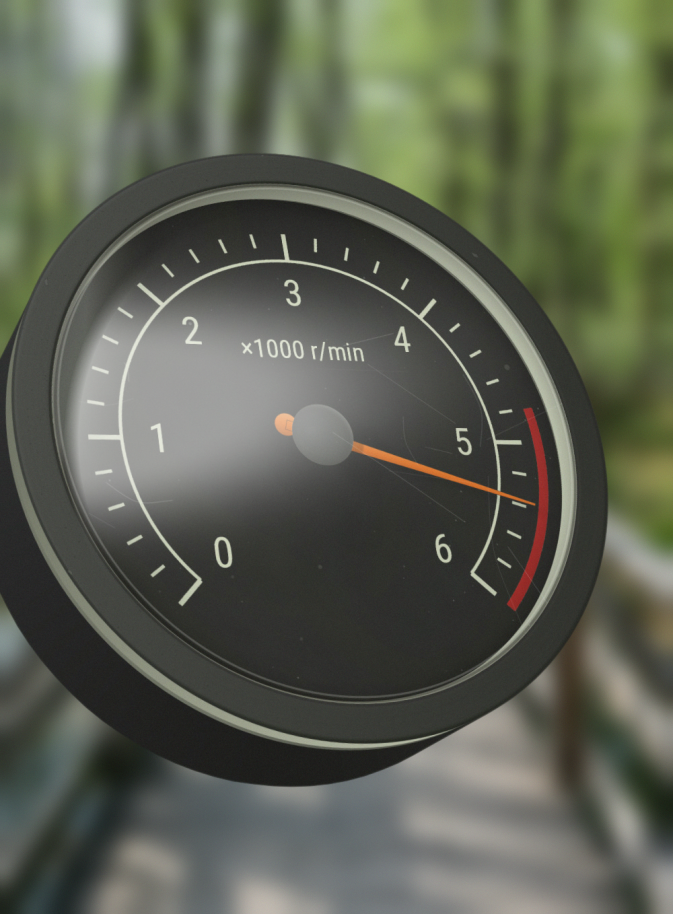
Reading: 5400 rpm
